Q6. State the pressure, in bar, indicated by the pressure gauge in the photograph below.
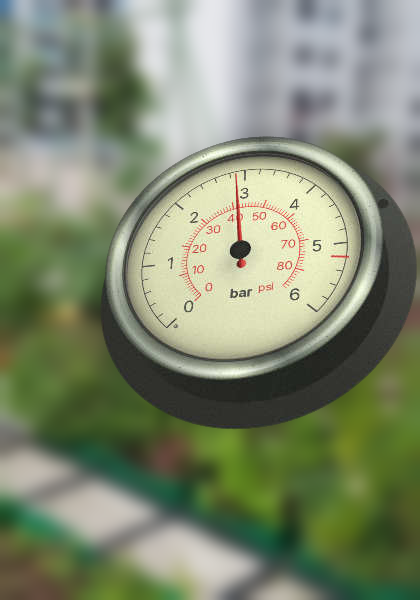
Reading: 2.9 bar
